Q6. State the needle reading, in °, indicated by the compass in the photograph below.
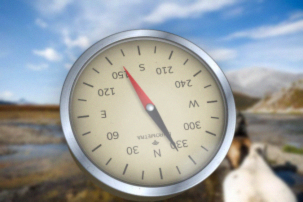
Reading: 157.5 °
